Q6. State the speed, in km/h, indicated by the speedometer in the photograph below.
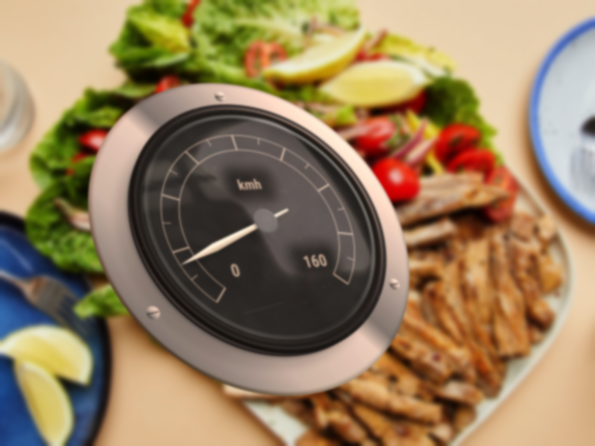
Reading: 15 km/h
